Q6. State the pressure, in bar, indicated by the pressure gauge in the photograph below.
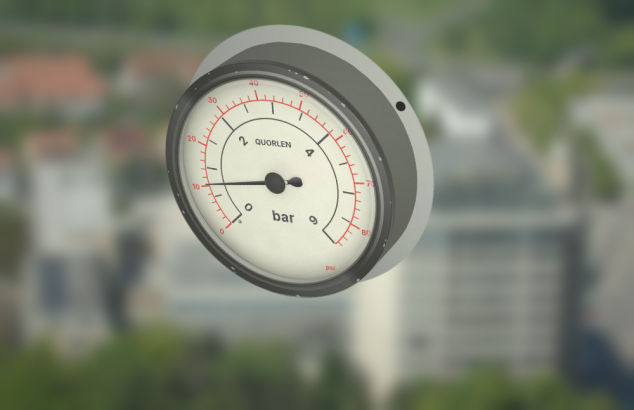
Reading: 0.75 bar
